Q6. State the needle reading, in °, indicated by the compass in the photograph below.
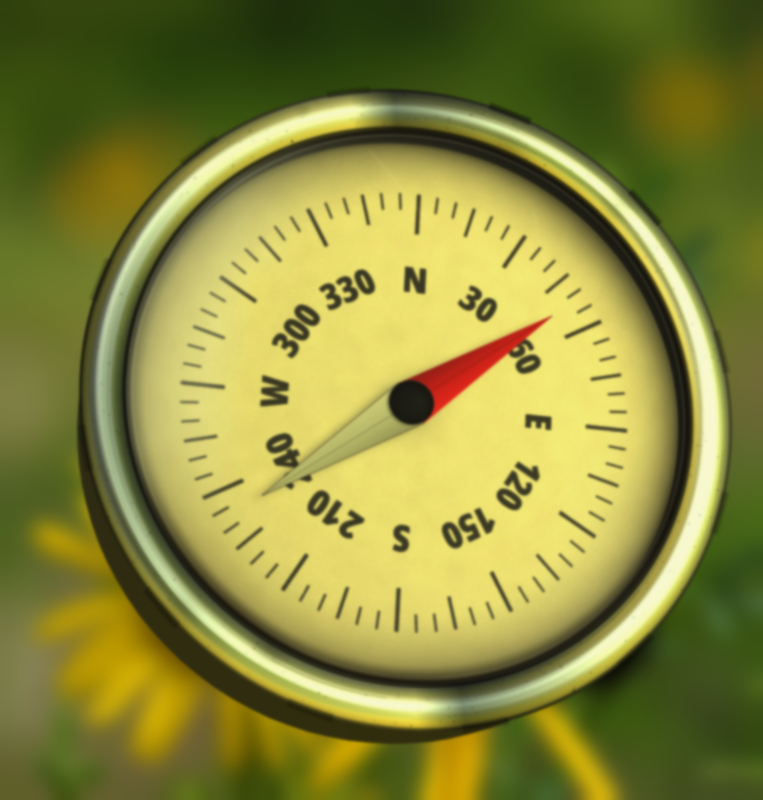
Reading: 52.5 °
